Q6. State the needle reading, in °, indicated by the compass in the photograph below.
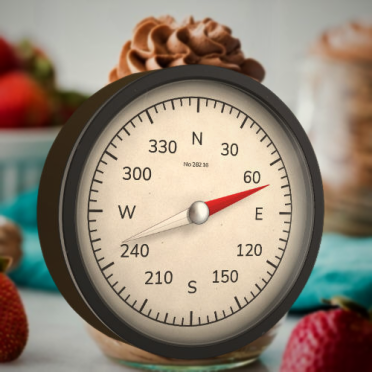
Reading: 70 °
